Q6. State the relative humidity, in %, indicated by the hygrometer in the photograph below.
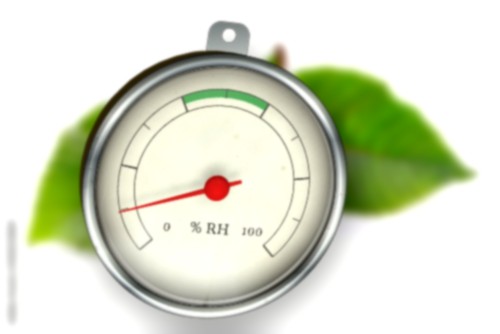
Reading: 10 %
